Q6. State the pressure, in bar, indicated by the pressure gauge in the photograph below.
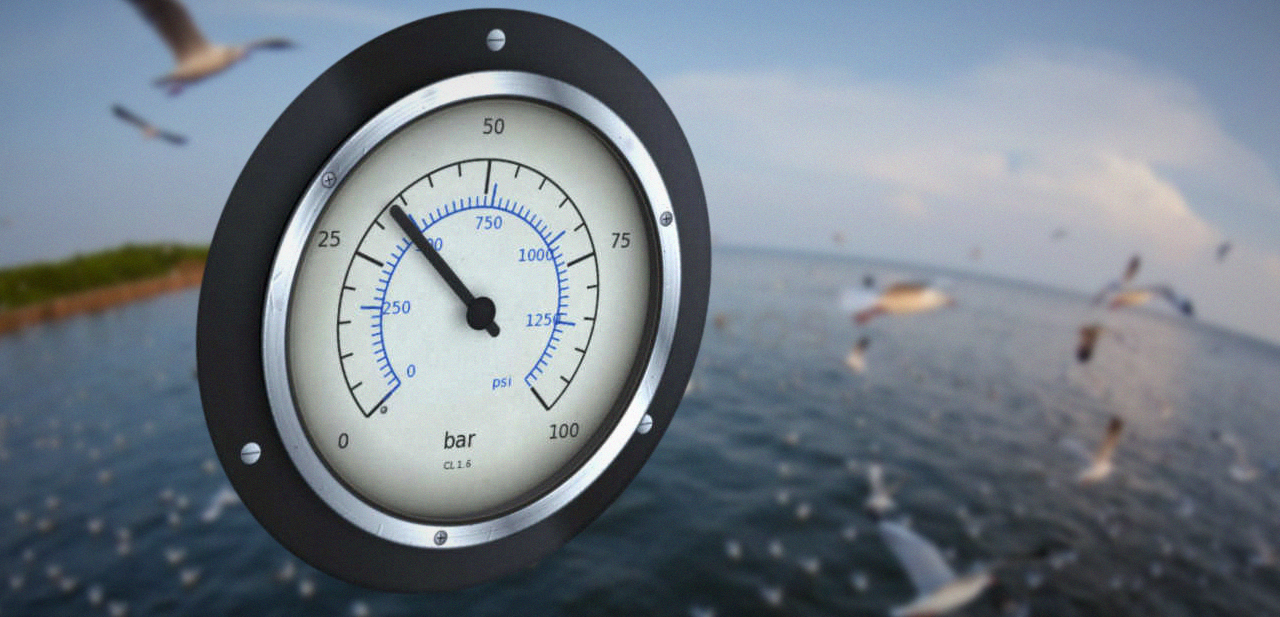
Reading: 32.5 bar
